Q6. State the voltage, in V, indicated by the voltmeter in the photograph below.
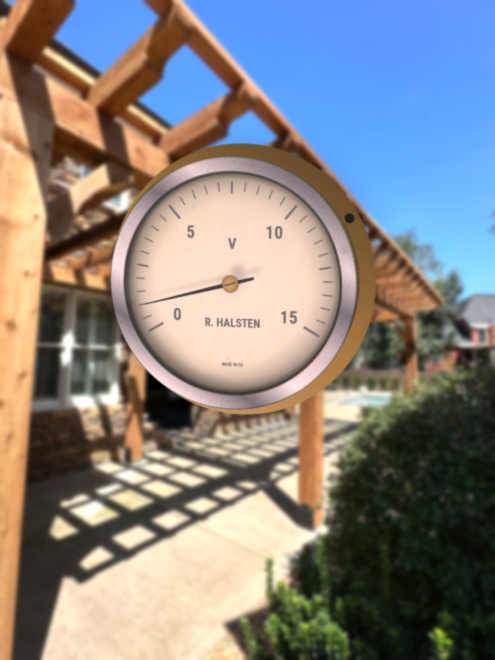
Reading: 1 V
